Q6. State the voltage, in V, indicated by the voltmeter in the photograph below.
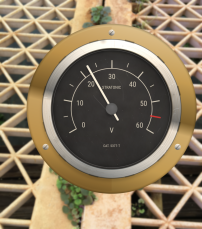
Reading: 22.5 V
